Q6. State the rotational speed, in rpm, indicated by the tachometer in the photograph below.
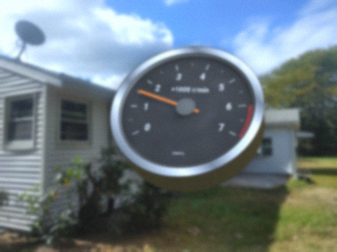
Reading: 1500 rpm
